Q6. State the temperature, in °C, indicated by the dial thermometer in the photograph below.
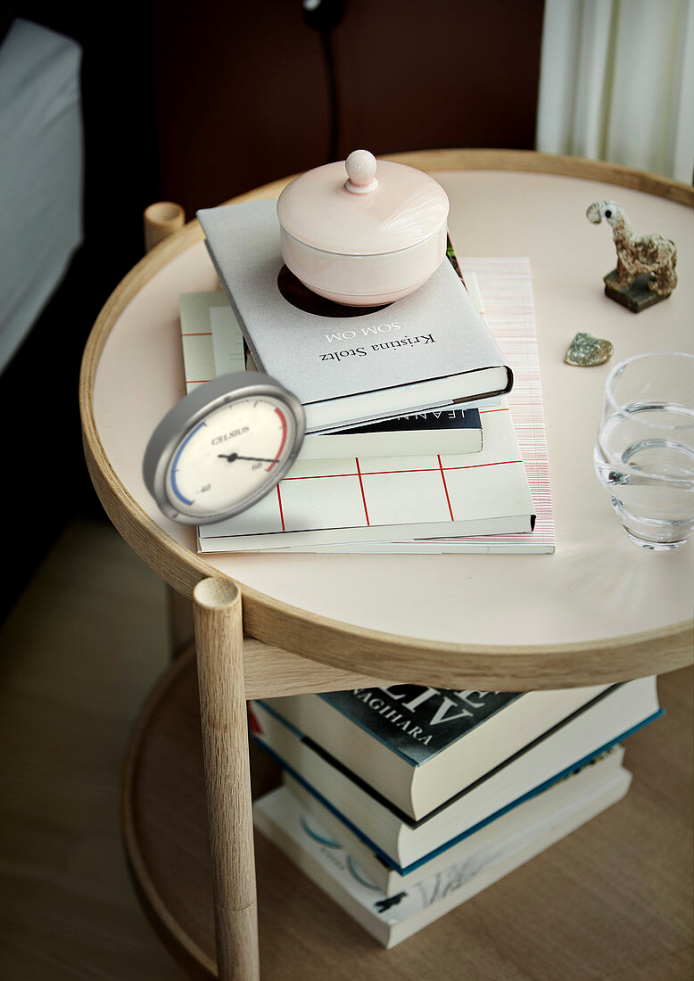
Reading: 55 °C
